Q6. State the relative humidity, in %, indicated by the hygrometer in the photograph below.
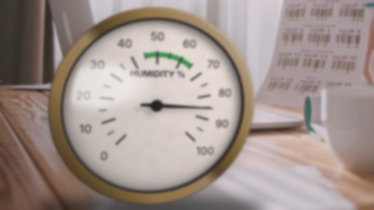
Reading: 85 %
